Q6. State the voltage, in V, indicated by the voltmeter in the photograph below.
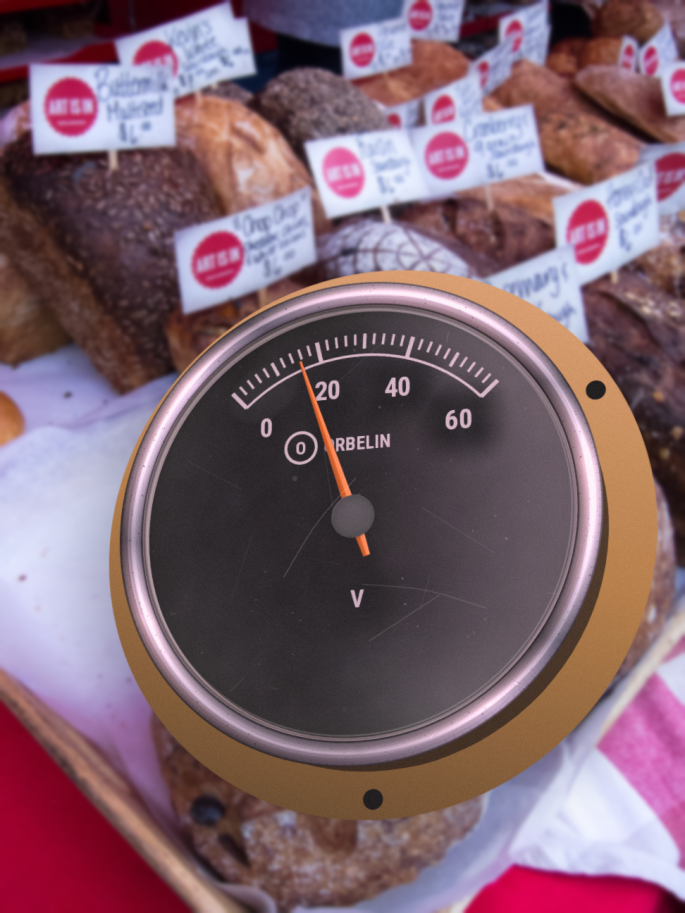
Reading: 16 V
